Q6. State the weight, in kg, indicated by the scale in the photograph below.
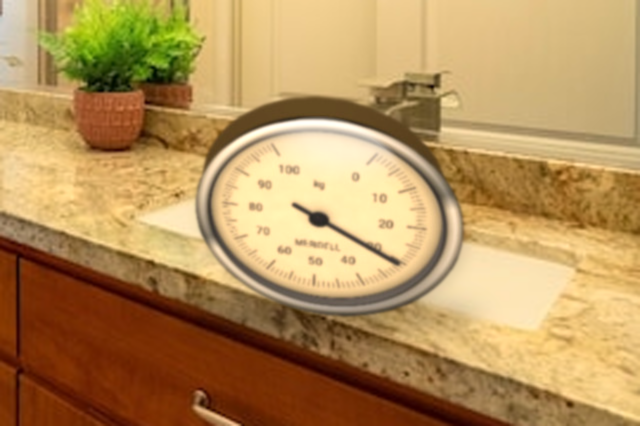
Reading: 30 kg
